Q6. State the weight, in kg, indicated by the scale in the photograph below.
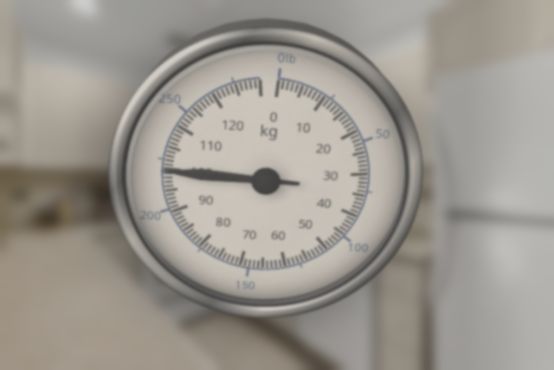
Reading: 100 kg
